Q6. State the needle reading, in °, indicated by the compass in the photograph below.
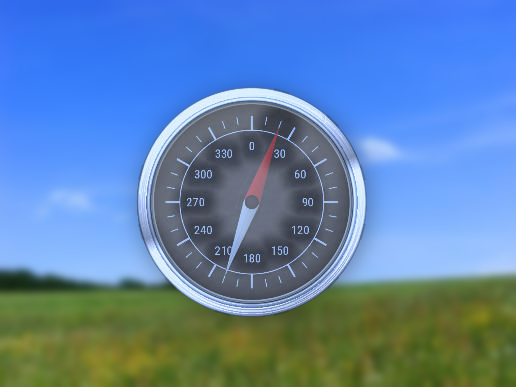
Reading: 20 °
